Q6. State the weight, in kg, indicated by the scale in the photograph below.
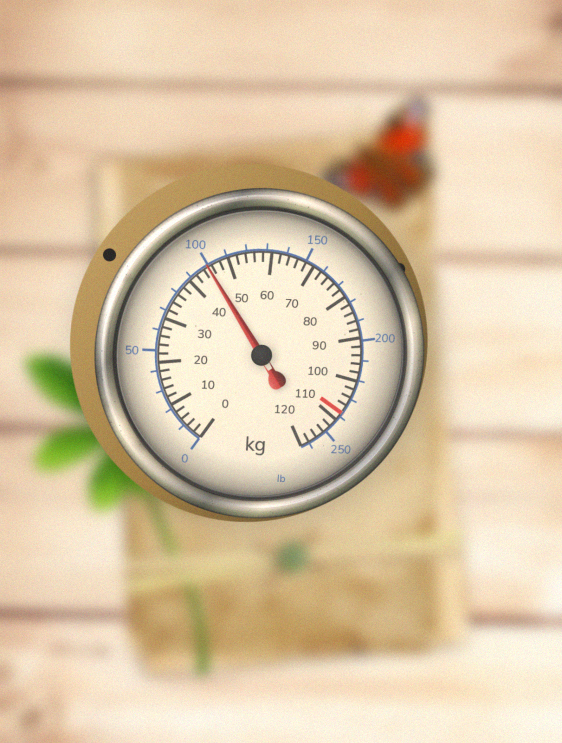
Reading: 45 kg
